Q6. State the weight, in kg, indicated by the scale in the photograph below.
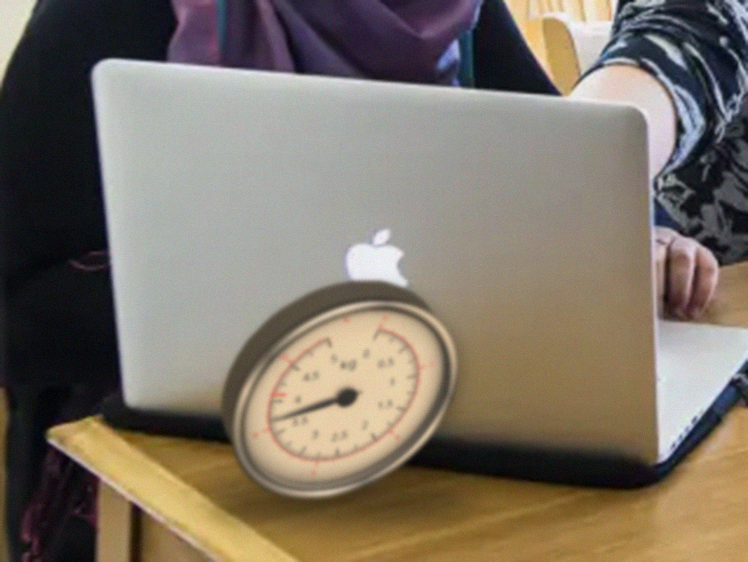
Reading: 3.75 kg
